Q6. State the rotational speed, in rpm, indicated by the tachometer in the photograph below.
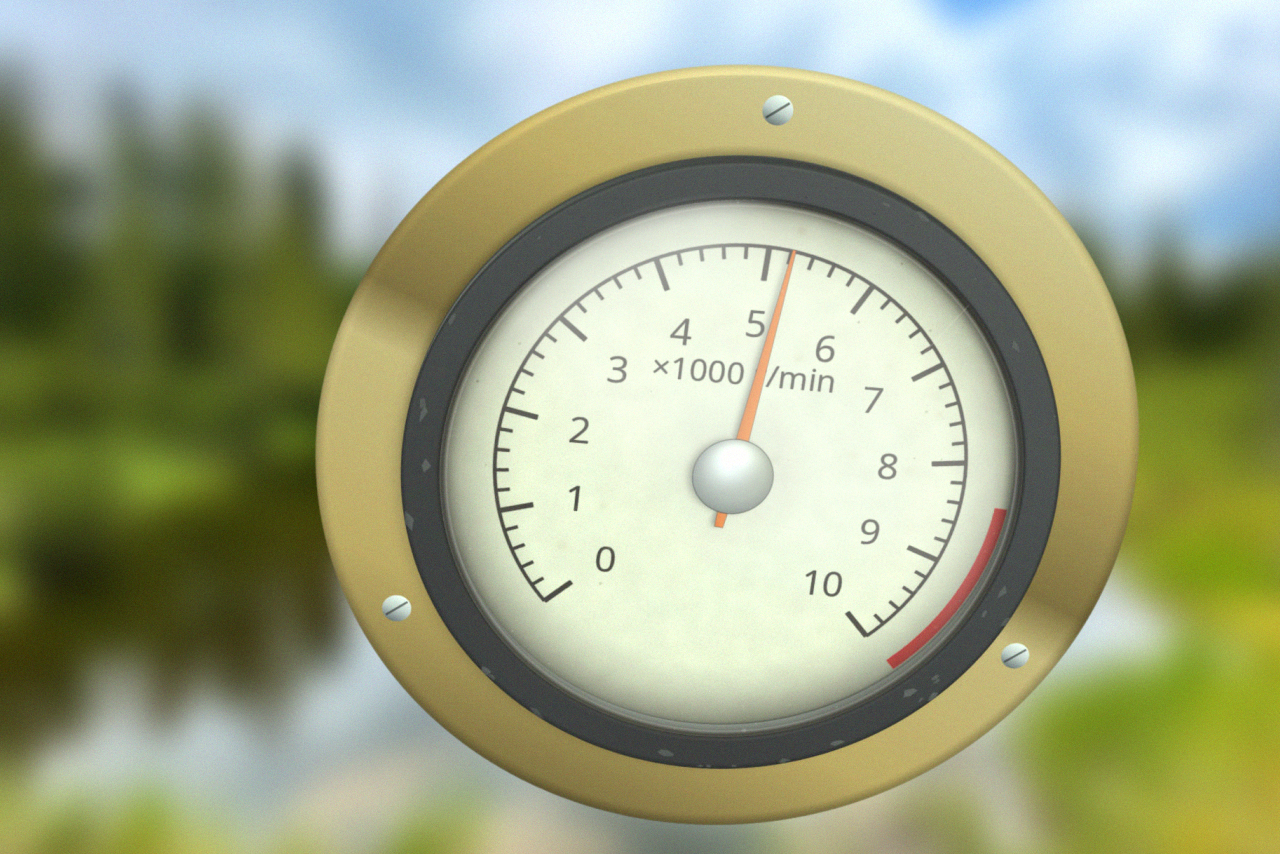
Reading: 5200 rpm
